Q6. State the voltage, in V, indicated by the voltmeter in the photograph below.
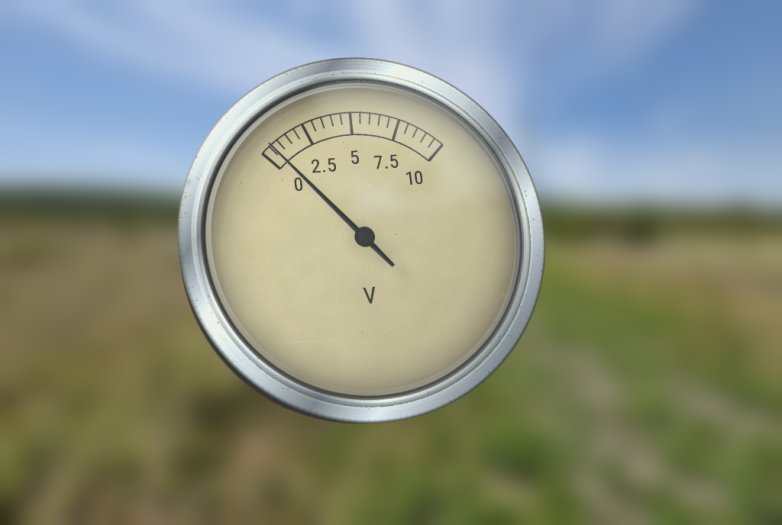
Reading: 0.5 V
